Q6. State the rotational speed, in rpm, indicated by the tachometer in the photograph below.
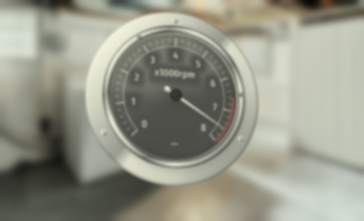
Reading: 7600 rpm
